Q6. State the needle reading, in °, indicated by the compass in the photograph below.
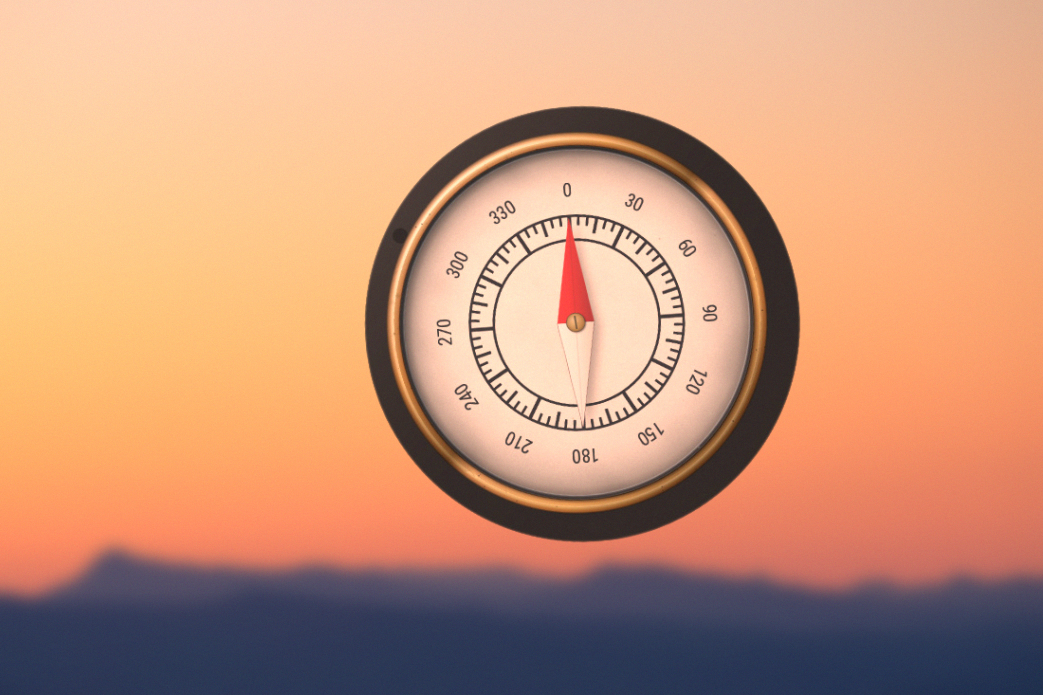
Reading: 0 °
